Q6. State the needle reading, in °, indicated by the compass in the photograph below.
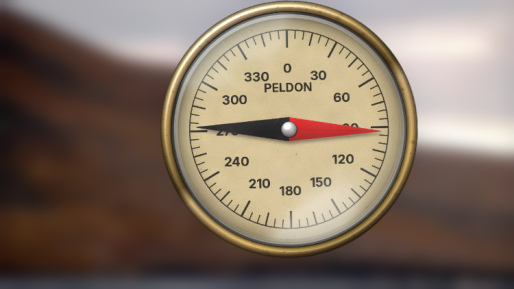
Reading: 92.5 °
